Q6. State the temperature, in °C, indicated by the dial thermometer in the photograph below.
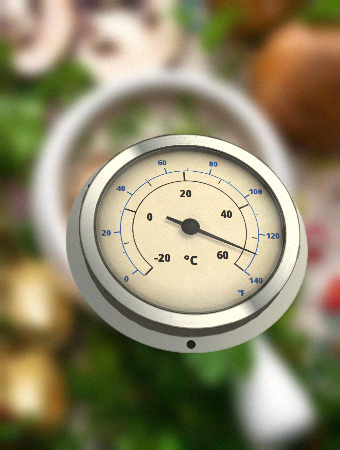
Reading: 55 °C
